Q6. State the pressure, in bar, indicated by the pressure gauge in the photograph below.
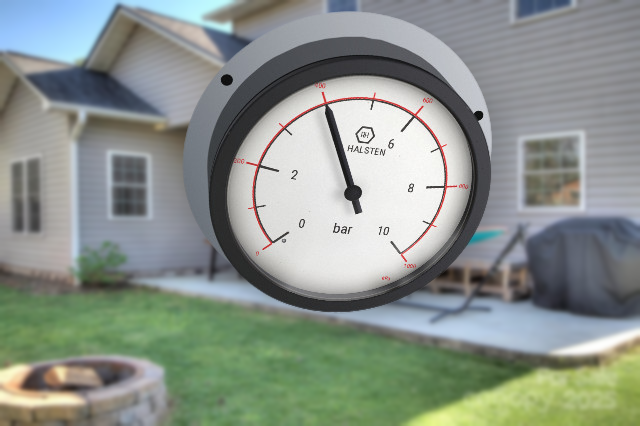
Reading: 4 bar
